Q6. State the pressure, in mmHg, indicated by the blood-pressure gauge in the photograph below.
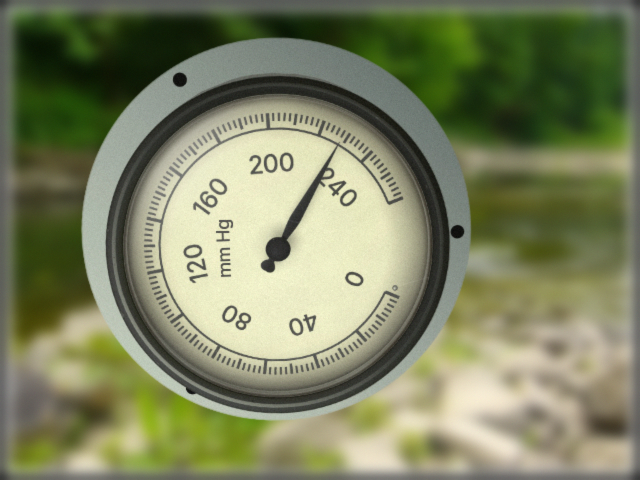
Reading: 228 mmHg
